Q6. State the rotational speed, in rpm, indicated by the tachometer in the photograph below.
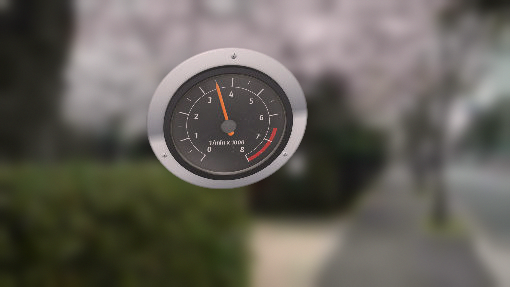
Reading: 3500 rpm
